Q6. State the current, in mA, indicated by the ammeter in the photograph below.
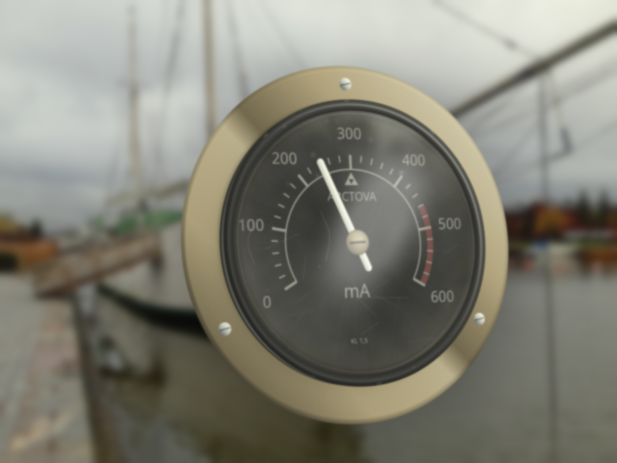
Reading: 240 mA
